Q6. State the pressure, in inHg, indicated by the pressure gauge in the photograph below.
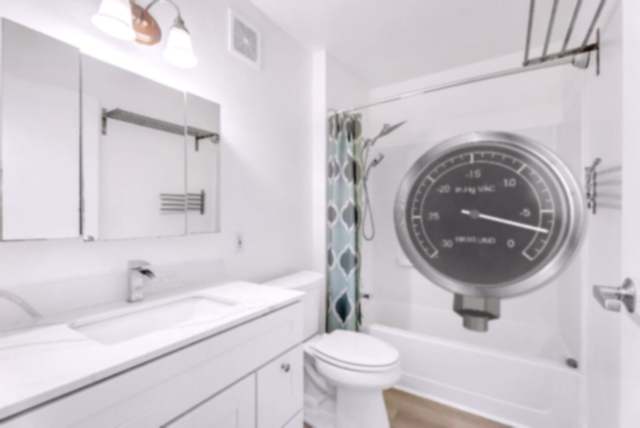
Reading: -3 inHg
